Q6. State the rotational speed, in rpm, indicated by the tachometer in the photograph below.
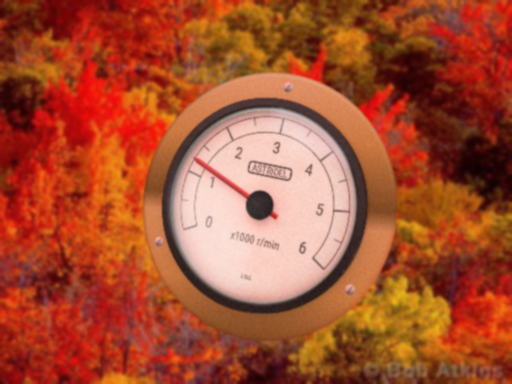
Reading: 1250 rpm
